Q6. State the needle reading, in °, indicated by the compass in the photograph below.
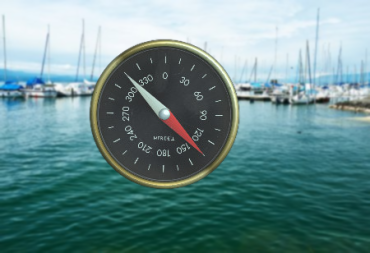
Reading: 135 °
